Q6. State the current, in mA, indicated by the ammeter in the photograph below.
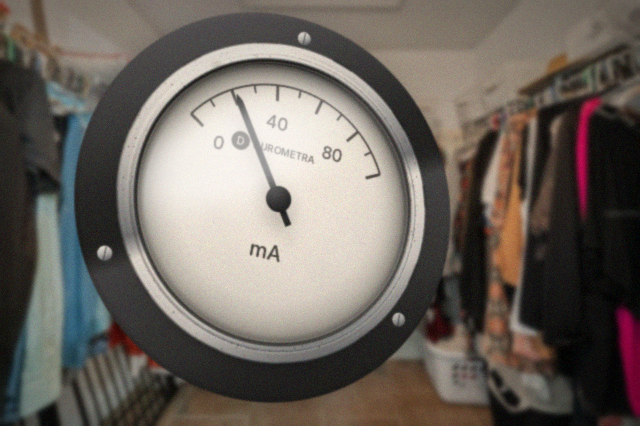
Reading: 20 mA
